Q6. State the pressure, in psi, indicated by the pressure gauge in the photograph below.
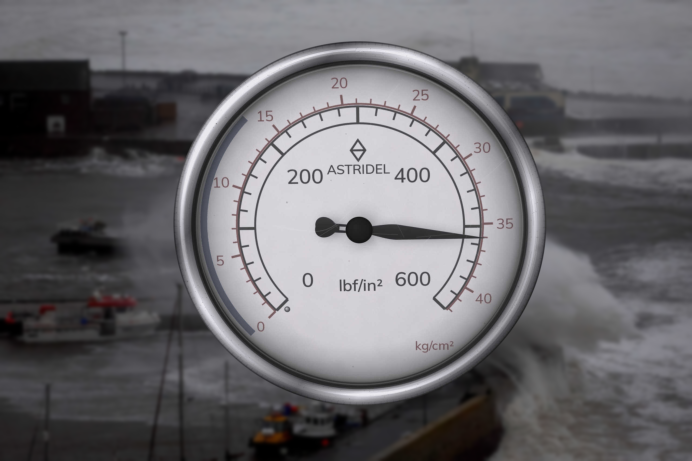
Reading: 510 psi
